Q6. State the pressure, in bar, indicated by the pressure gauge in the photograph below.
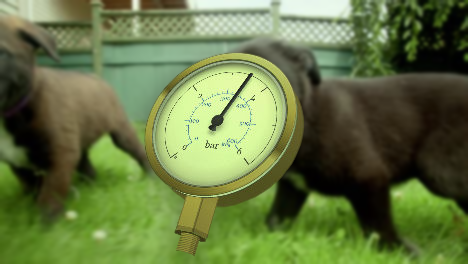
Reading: 3.5 bar
